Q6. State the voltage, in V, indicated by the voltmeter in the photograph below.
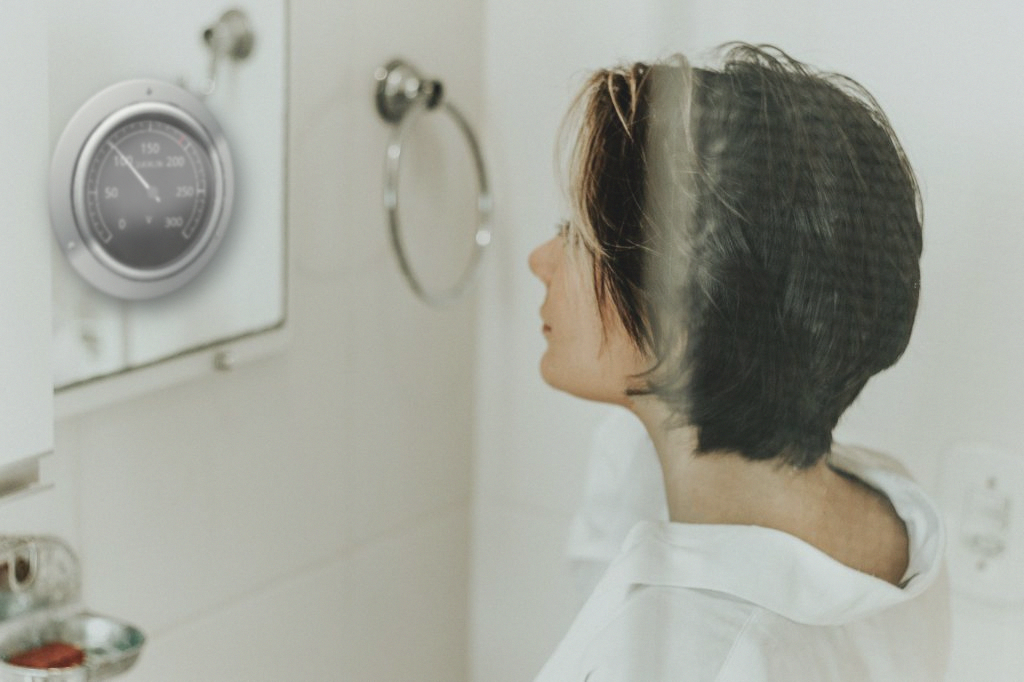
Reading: 100 V
